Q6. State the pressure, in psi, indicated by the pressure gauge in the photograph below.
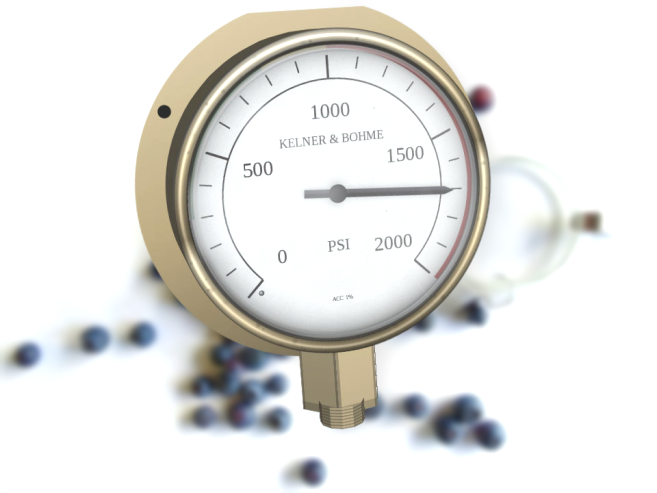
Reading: 1700 psi
